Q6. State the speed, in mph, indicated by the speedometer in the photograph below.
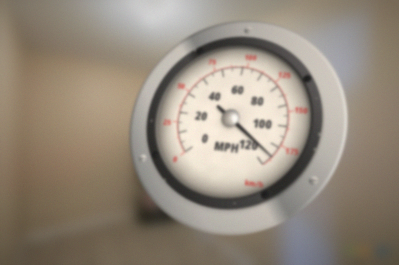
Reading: 115 mph
